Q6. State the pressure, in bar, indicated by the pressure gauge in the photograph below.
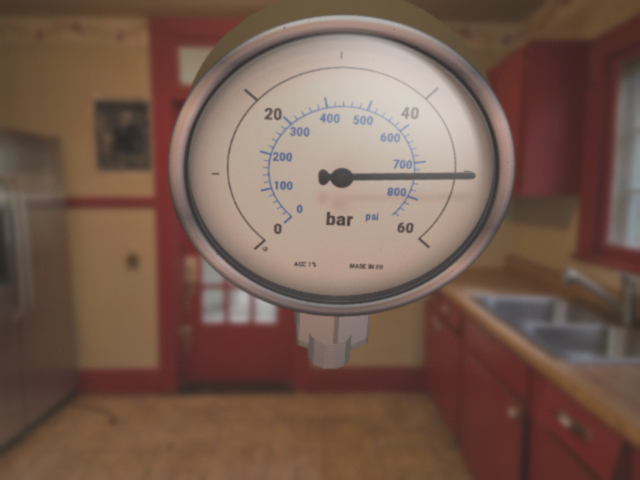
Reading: 50 bar
